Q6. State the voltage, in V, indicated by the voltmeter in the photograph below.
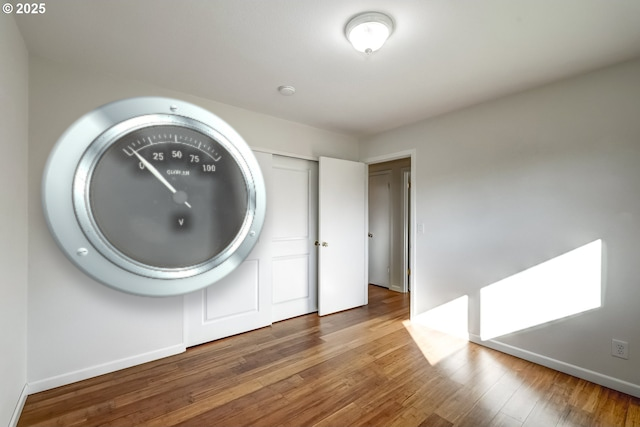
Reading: 5 V
